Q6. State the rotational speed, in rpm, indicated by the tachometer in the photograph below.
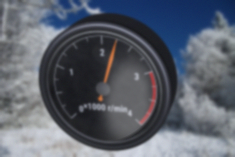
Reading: 2250 rpm
